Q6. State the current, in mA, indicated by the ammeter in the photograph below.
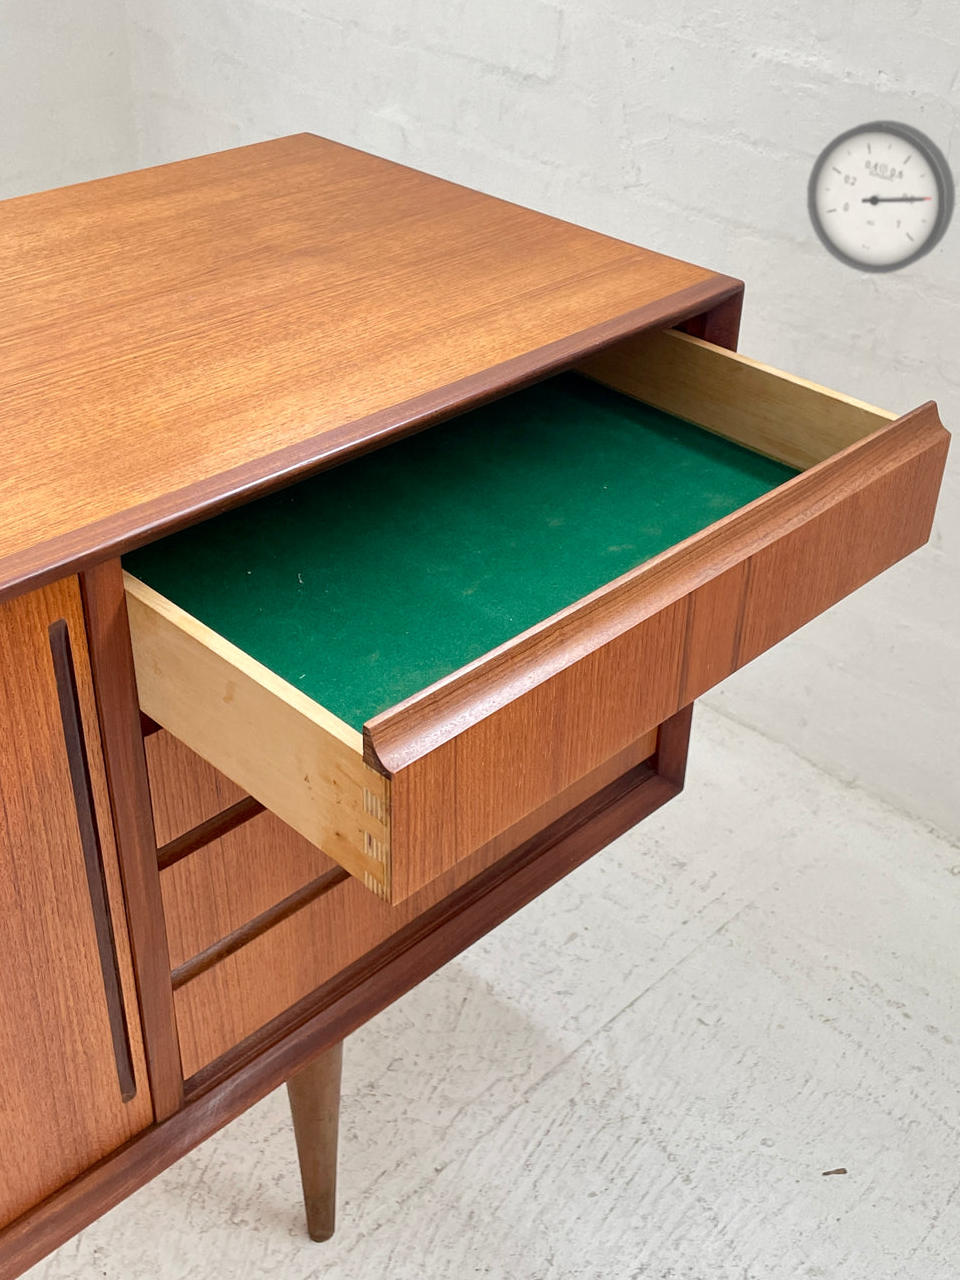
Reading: 0.8 mA
